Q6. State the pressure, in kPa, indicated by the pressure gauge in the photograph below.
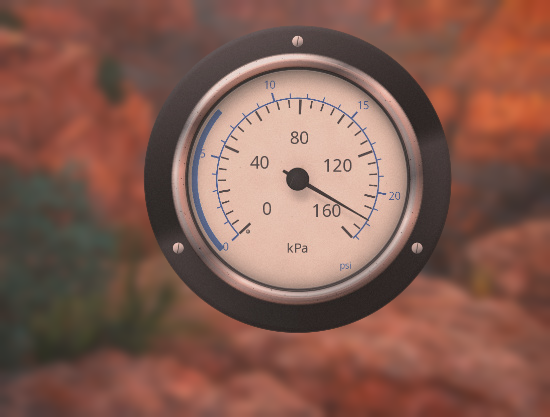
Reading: 150 kPa
